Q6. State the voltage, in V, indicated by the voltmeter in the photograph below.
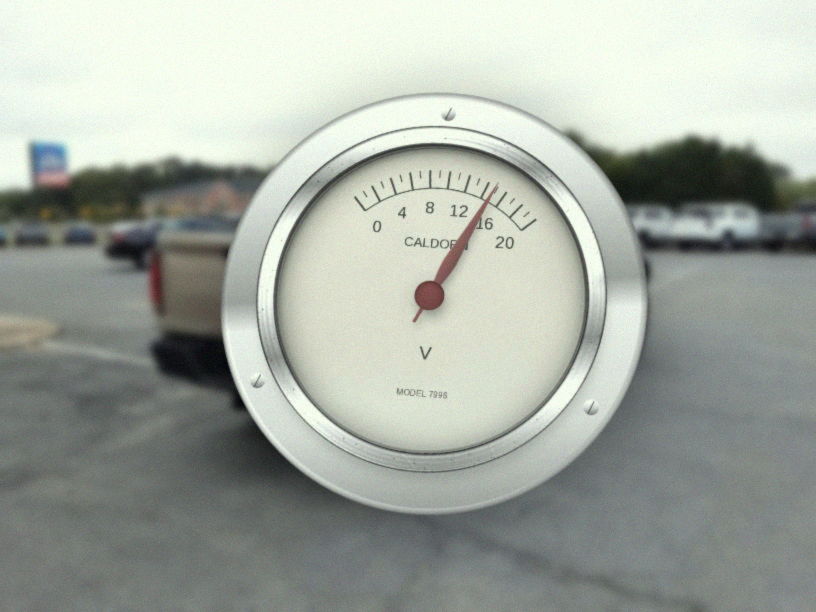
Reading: 15 V
